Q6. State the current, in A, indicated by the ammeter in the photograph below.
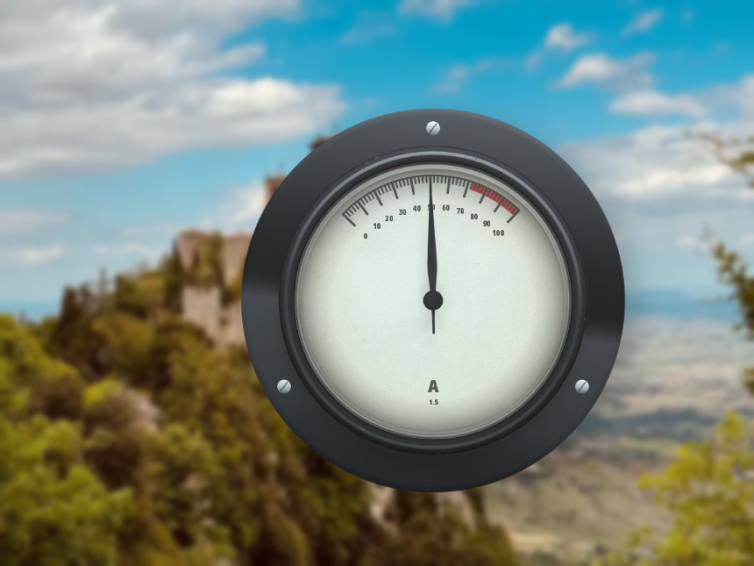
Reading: 50 A
